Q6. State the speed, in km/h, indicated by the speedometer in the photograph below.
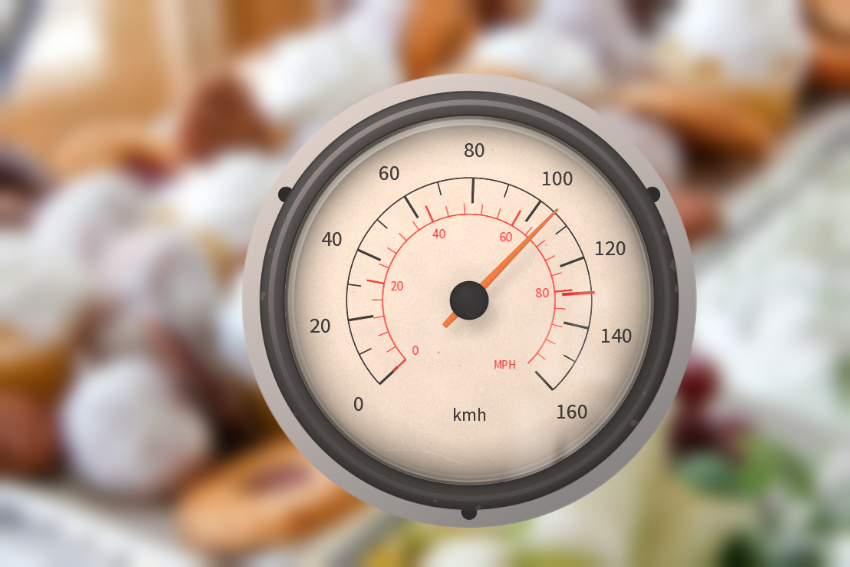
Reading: 105 km/h
